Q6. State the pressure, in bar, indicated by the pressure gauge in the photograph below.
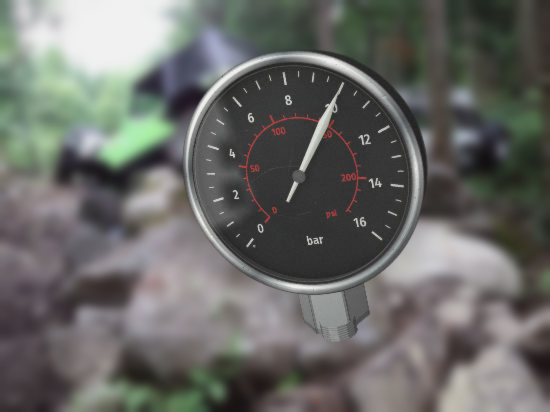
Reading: 10 bar
